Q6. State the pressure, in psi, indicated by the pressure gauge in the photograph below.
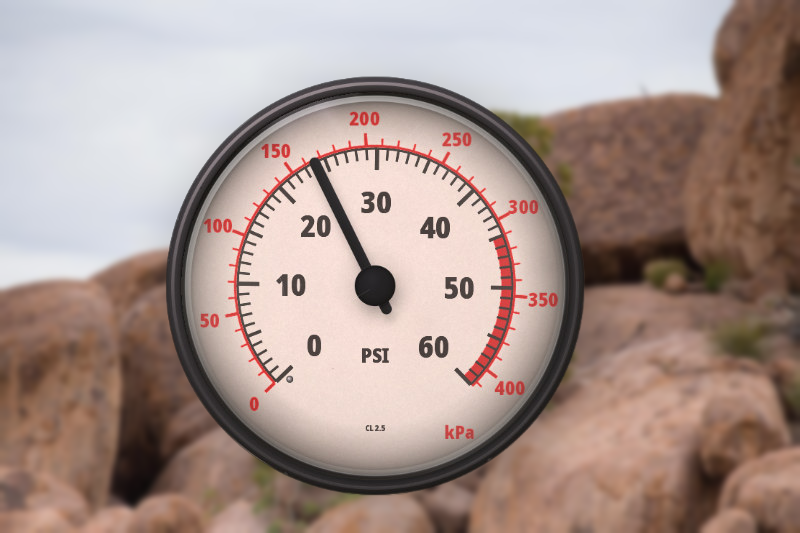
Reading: 24 psi
